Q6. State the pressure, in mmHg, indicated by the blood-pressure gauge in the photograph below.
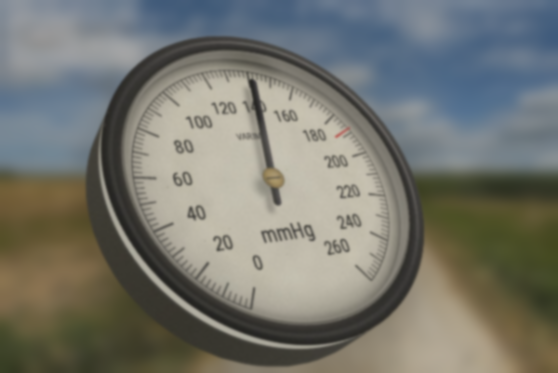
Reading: 140 mmHg
